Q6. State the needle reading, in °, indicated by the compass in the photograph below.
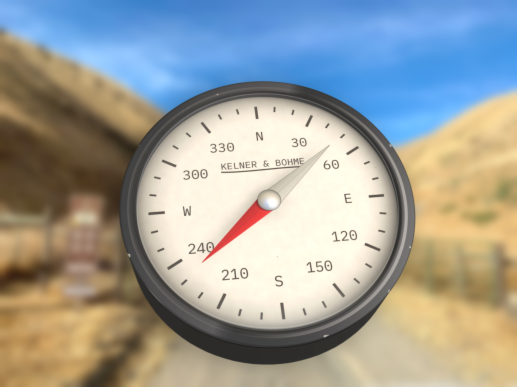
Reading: 230 °
